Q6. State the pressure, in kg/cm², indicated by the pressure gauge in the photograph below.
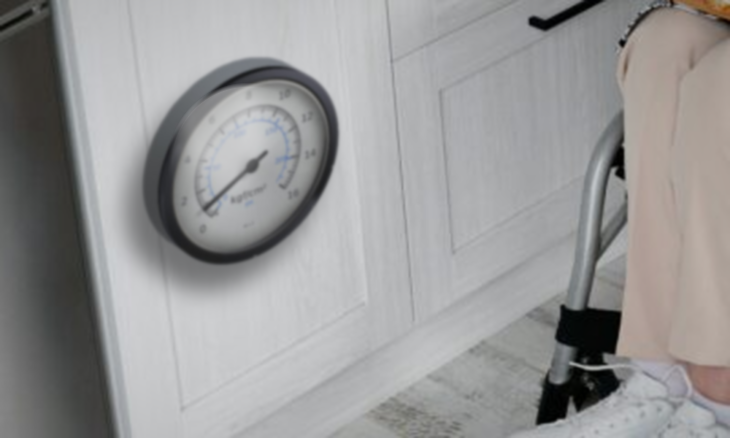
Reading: 1 kg/cm²
